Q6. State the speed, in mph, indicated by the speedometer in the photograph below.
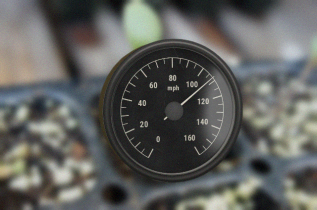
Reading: 107.5 mph
